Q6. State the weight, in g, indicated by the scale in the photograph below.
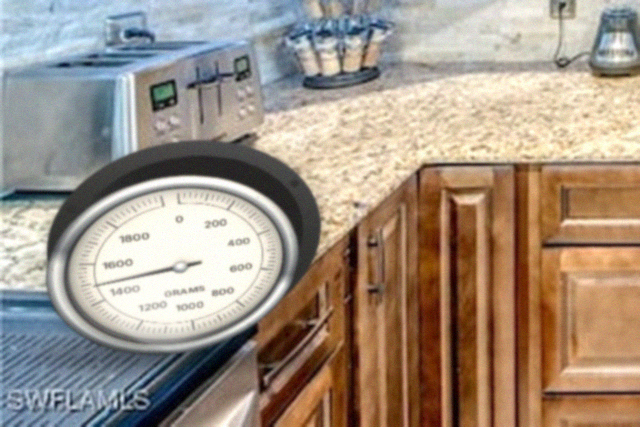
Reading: 1500 g
